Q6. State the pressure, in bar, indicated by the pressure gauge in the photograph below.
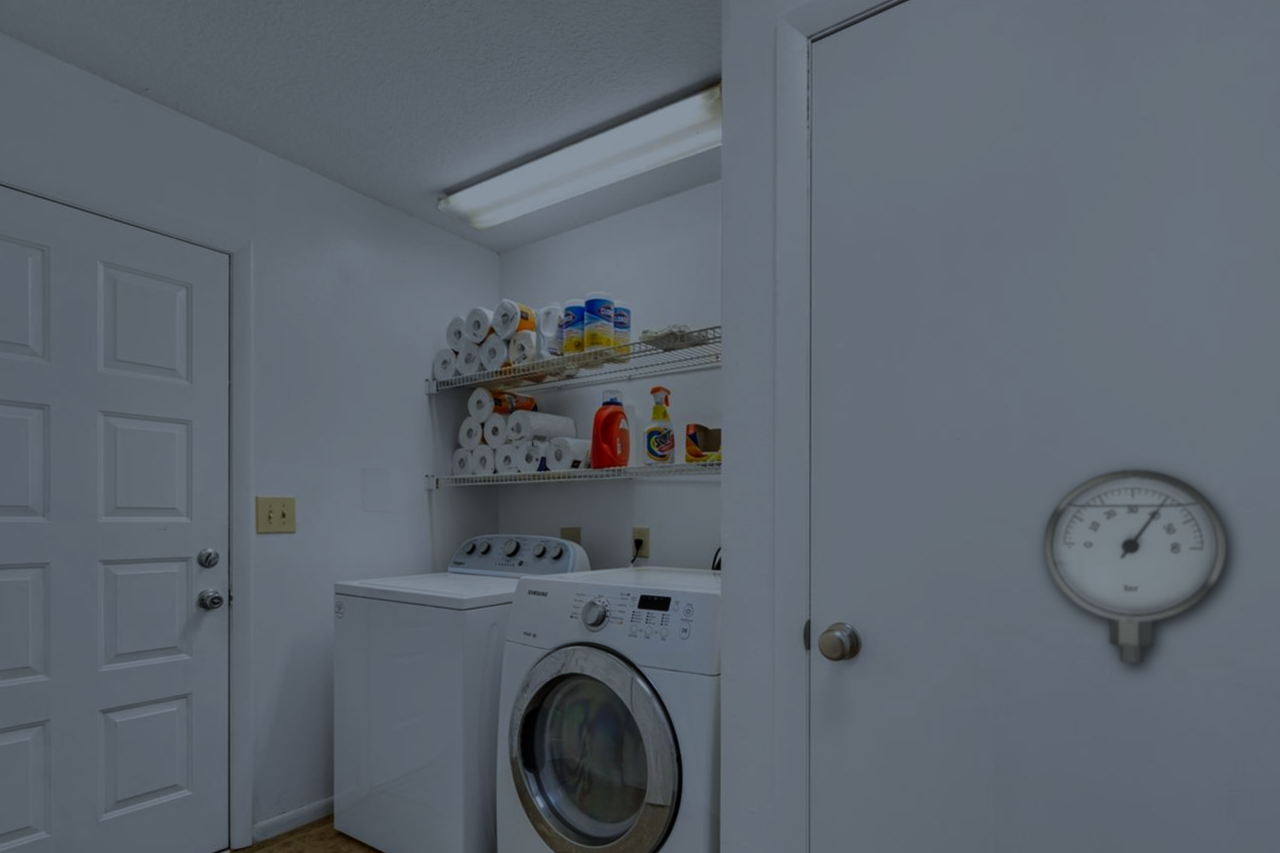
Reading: 40 bar
